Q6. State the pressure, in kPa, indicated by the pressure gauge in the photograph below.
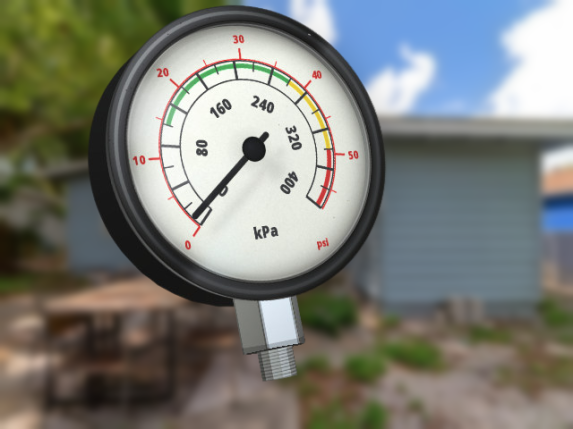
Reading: 10 kPa
